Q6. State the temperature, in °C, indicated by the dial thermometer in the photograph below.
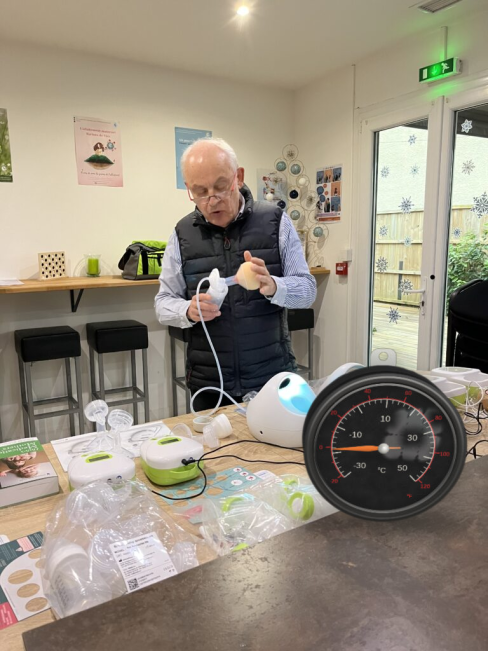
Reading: -18 °C
